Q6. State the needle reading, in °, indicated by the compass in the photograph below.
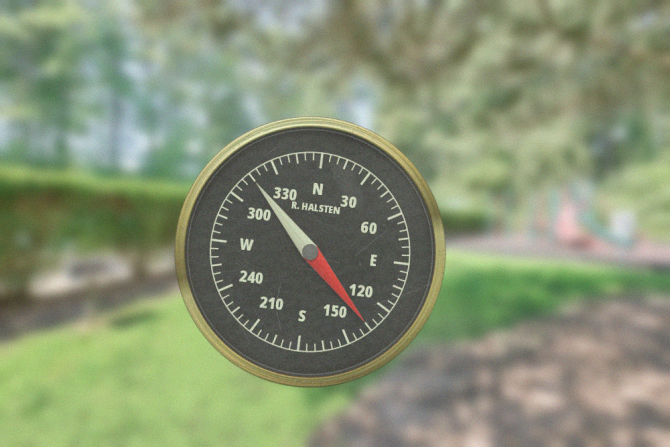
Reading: 135 °
